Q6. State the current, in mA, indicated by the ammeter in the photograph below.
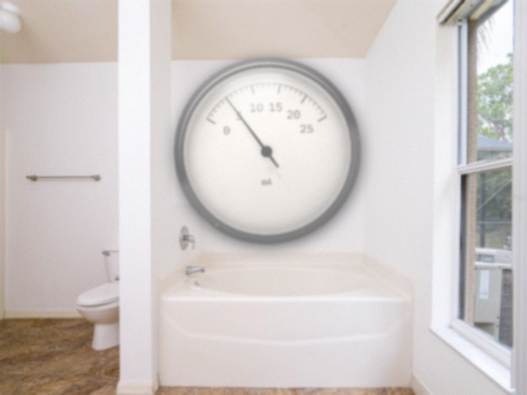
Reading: 5 mA
